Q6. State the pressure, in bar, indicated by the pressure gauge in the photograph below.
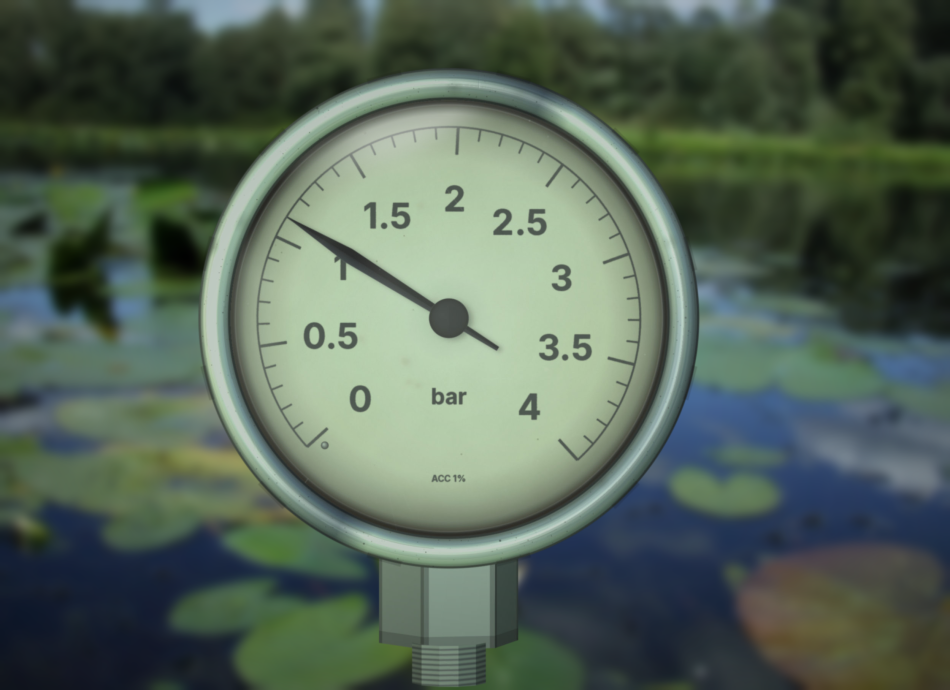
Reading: 1.1 bar
